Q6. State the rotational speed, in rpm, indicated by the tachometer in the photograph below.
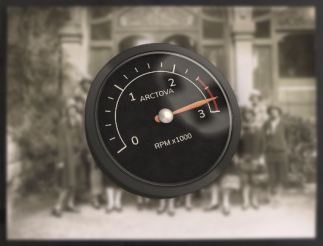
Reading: 2800 rpm
